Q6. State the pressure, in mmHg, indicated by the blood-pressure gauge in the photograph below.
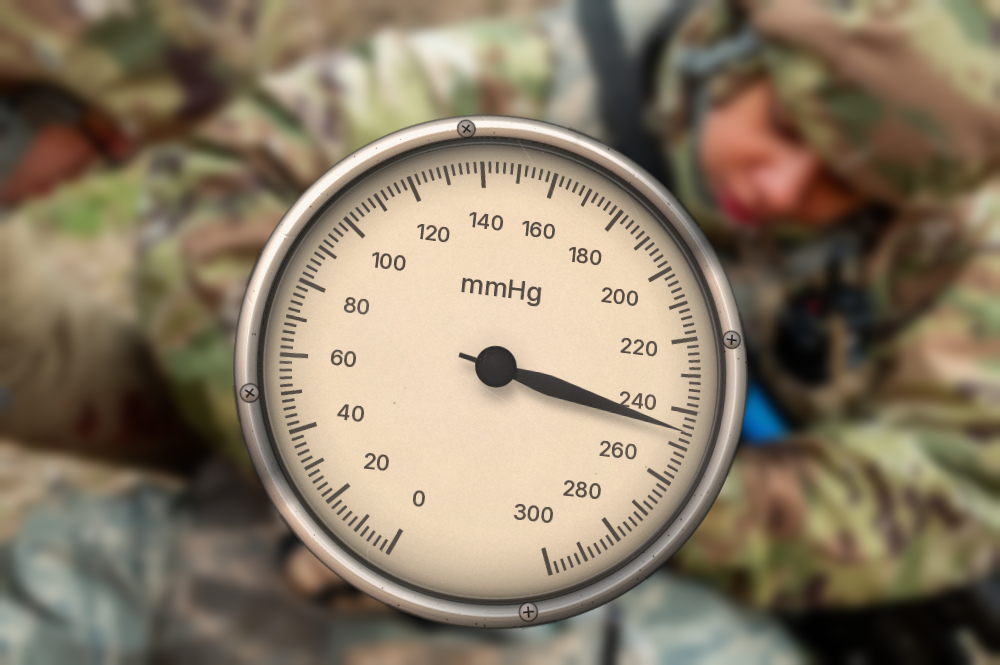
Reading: 246 mmHg
